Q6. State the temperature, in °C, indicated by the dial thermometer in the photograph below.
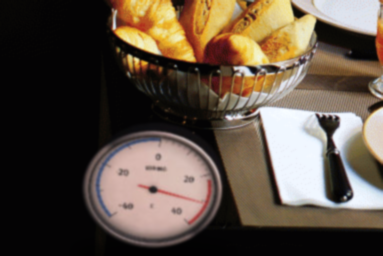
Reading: 30 °C
